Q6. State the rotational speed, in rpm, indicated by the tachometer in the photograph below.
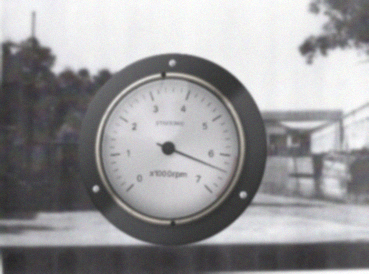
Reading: 6400 rpm
